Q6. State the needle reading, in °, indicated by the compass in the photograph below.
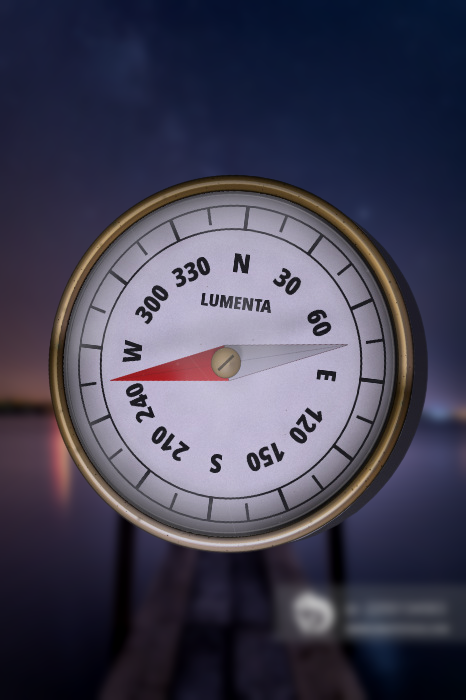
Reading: 255 °
